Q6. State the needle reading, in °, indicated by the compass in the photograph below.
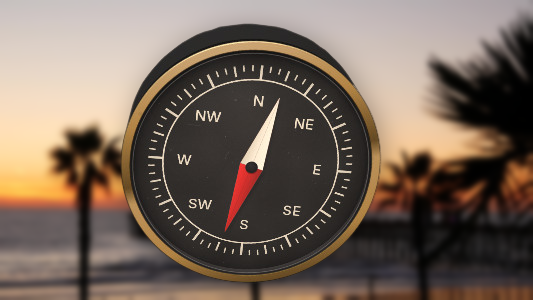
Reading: 195 °
